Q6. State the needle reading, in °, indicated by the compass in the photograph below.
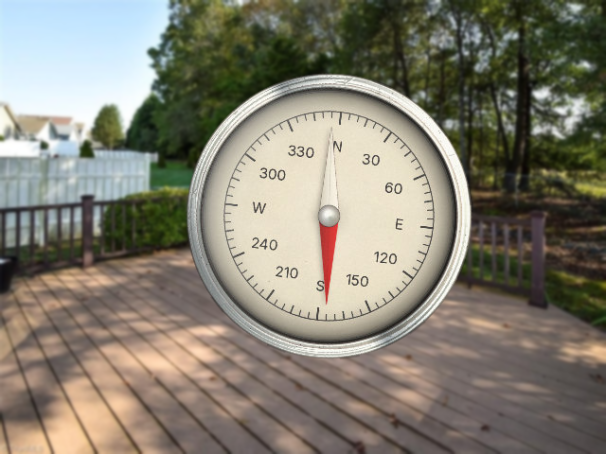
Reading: 175 °
